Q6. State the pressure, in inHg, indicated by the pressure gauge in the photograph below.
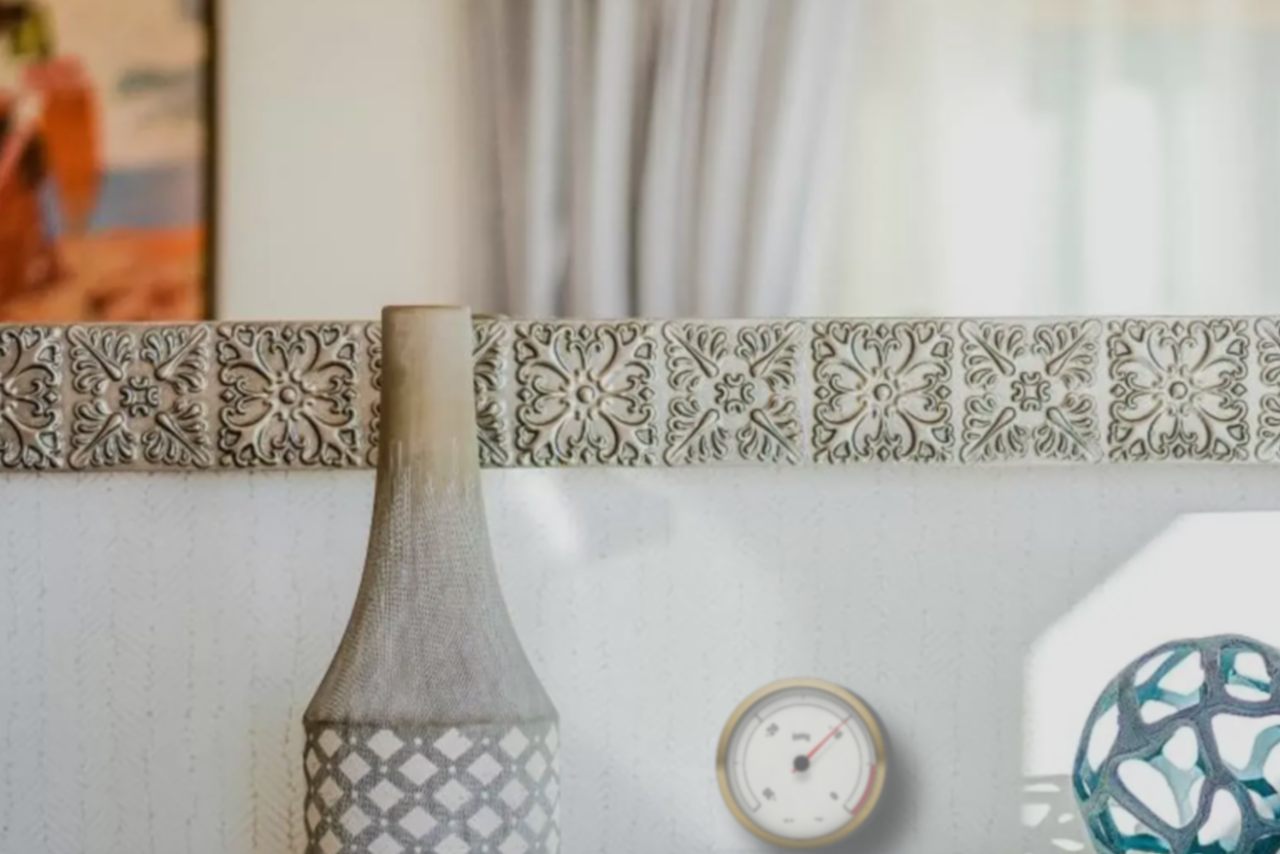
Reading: -10 inHg
